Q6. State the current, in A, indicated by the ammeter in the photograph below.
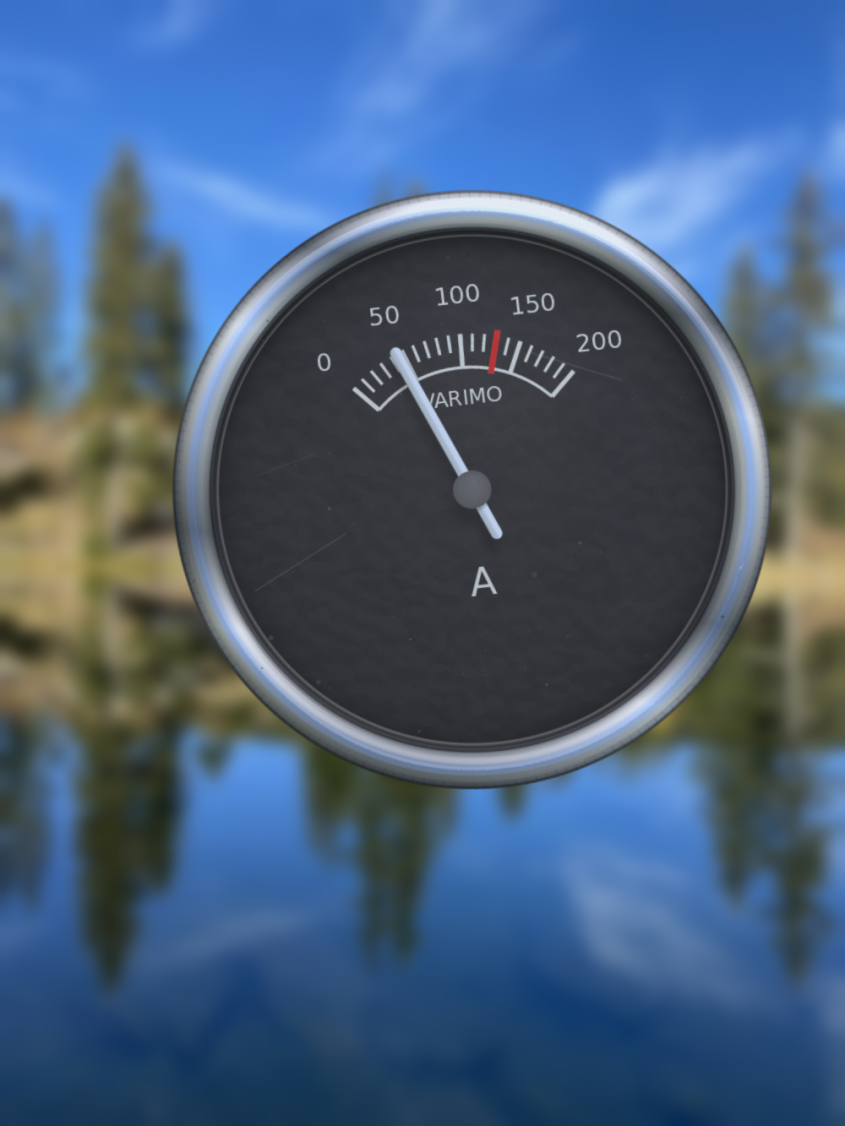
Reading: 45 A
